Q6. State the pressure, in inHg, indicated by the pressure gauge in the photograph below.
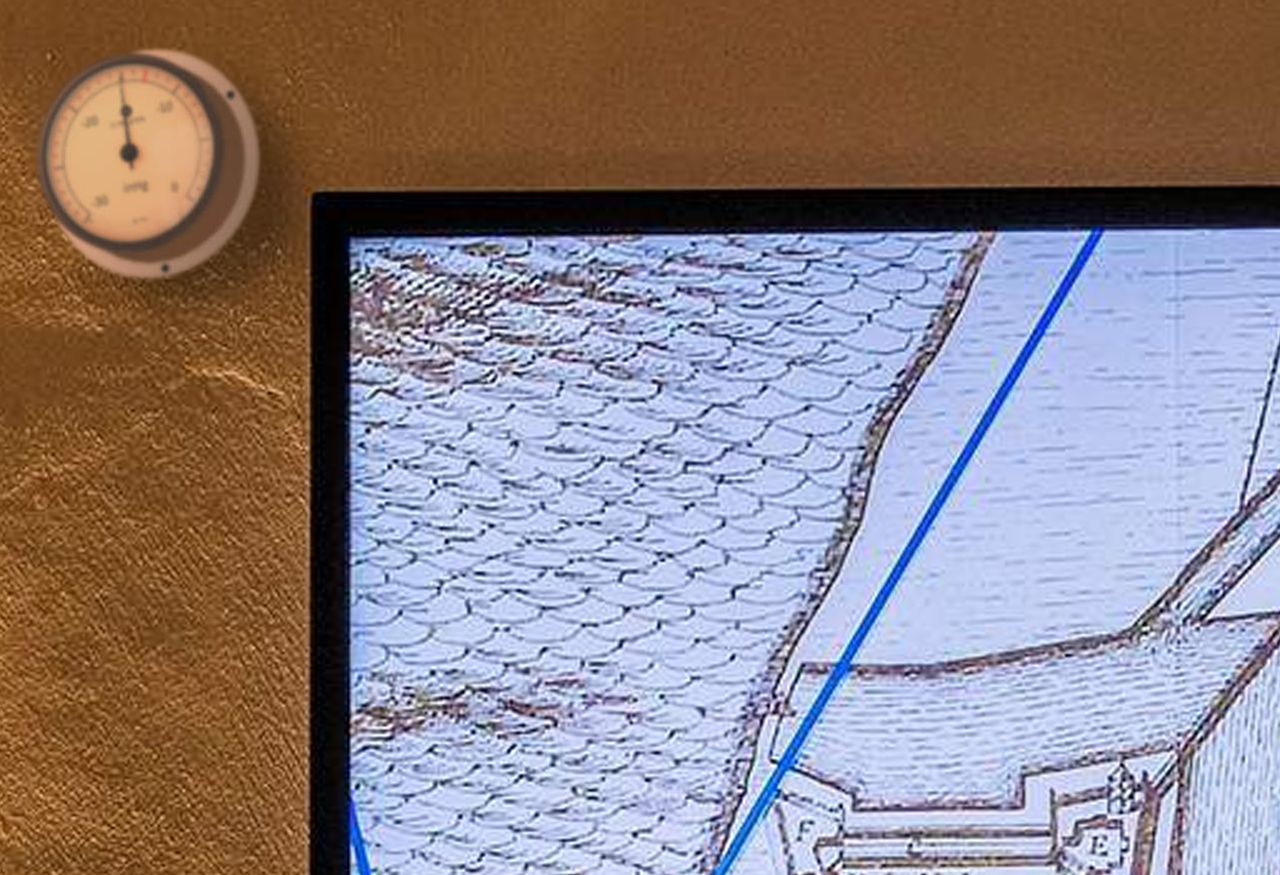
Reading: -15 inHg
